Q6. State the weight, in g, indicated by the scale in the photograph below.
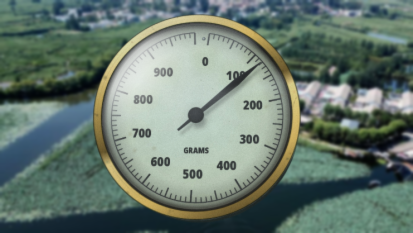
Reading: 120 g
